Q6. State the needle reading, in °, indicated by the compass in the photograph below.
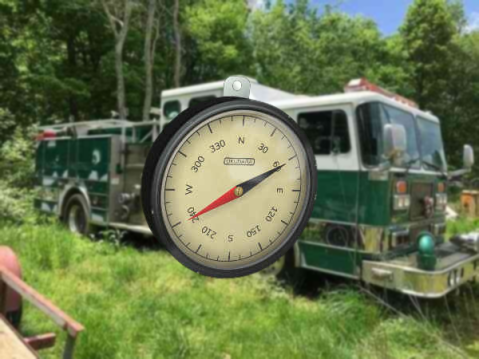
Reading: 240 °
